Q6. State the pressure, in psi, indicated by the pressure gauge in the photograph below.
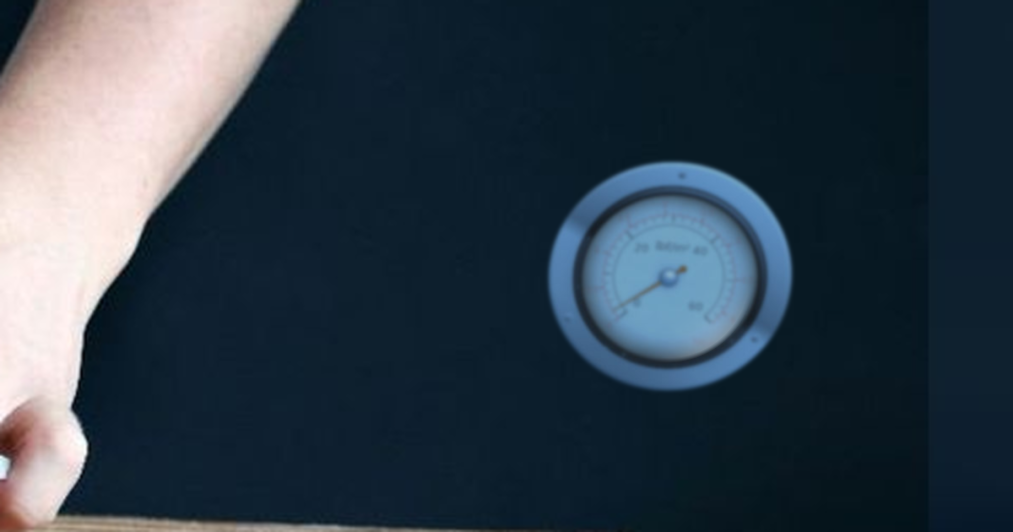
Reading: 2 psi
